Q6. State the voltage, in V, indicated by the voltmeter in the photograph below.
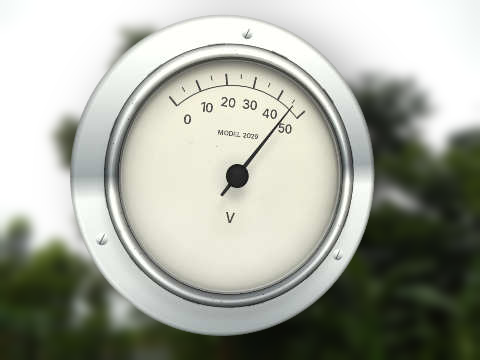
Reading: 45 V
